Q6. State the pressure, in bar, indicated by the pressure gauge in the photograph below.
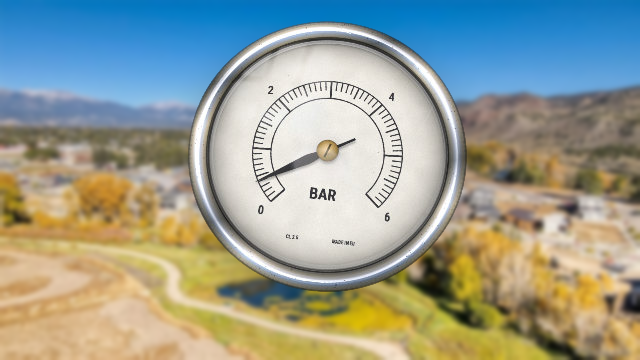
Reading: 0.4 bar
